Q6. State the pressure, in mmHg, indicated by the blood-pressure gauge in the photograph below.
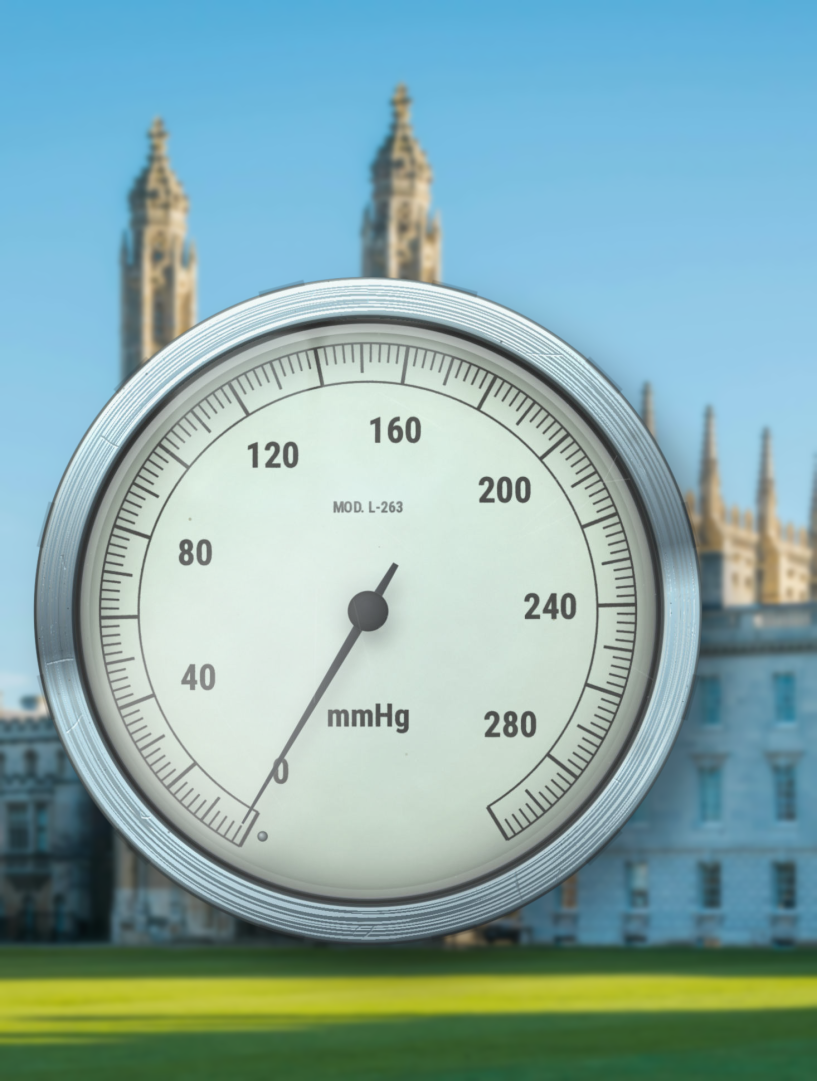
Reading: 2 mmHg
